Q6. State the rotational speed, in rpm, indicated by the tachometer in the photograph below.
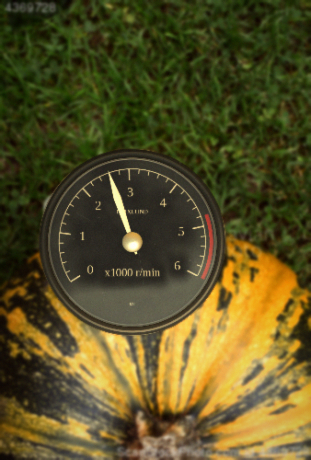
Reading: 2600 rpm
